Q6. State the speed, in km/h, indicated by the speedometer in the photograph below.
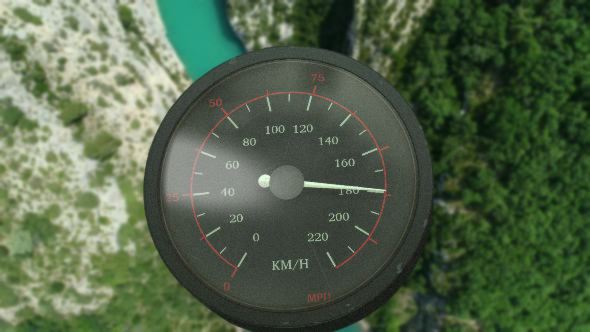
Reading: 180 km/h
